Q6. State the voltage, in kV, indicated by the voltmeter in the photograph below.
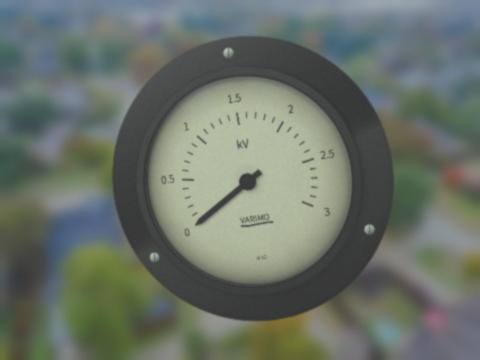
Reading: 0 kV
